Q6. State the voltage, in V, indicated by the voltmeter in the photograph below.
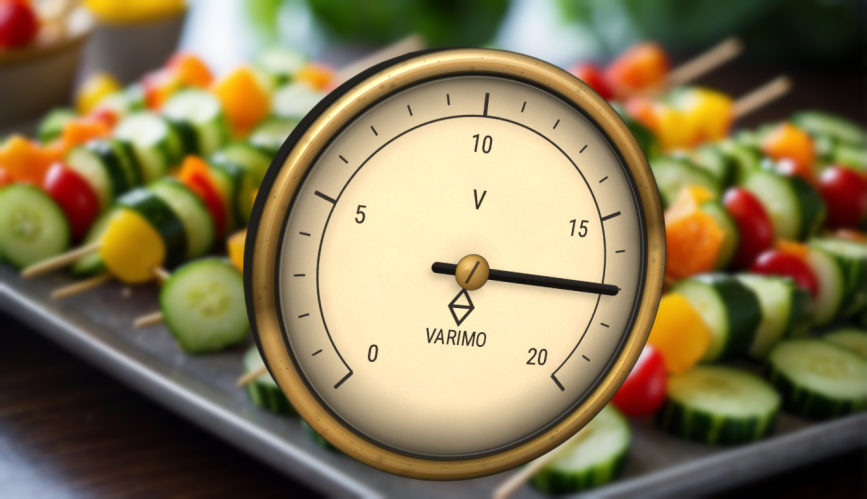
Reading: 17 V
